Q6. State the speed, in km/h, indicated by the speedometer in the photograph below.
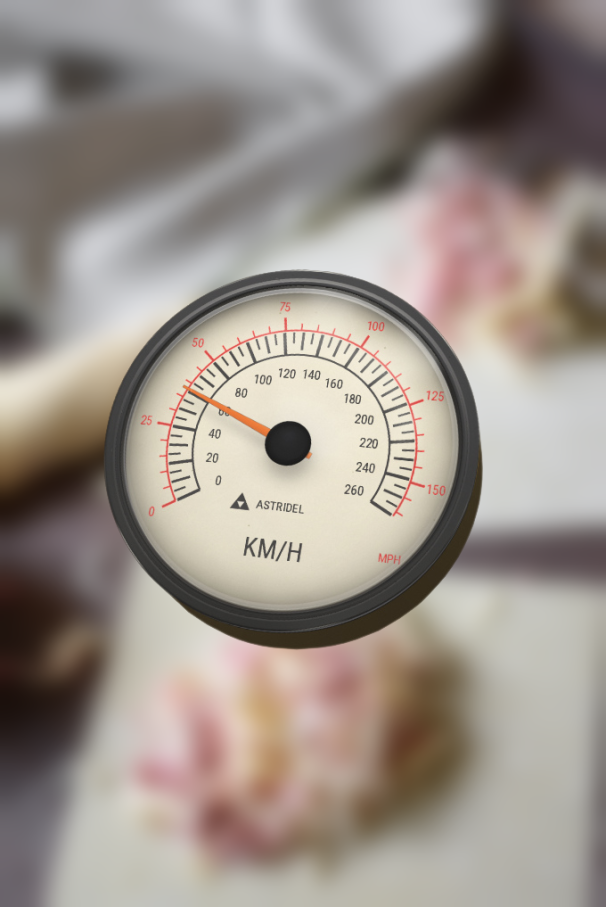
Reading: 60 km/h
